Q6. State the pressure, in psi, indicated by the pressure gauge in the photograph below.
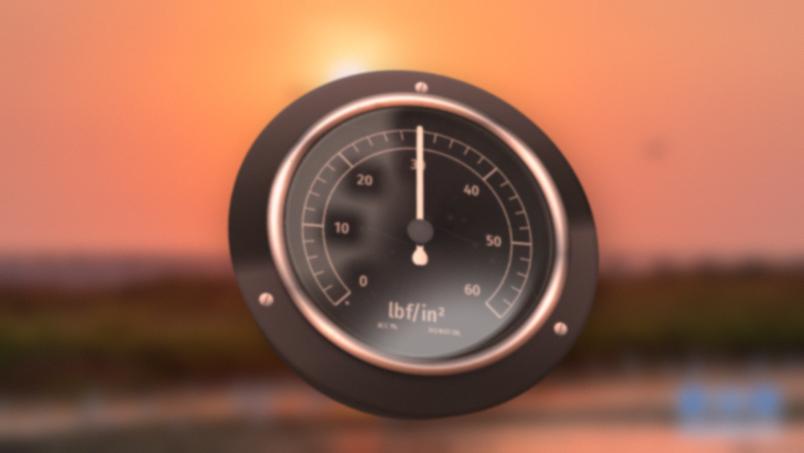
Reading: 30 psi
